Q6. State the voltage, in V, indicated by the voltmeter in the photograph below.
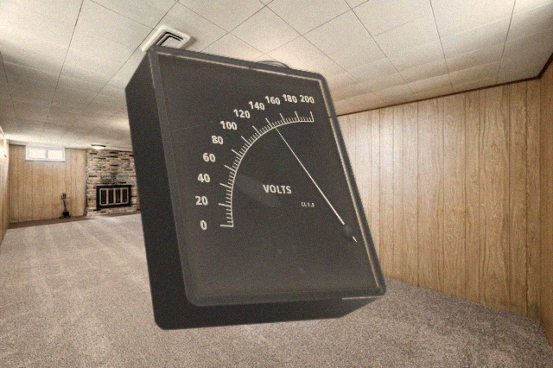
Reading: 140 V
